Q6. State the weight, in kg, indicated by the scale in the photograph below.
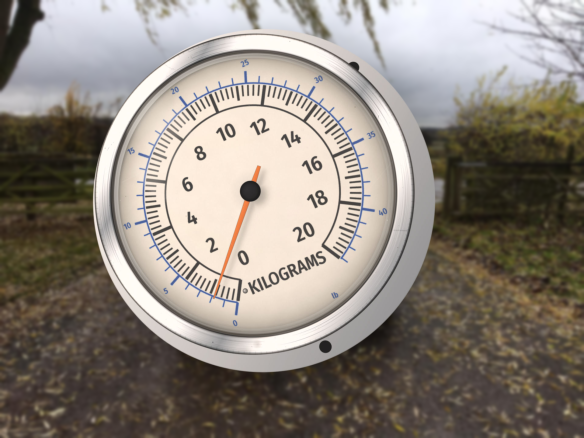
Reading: 0.8 kg
